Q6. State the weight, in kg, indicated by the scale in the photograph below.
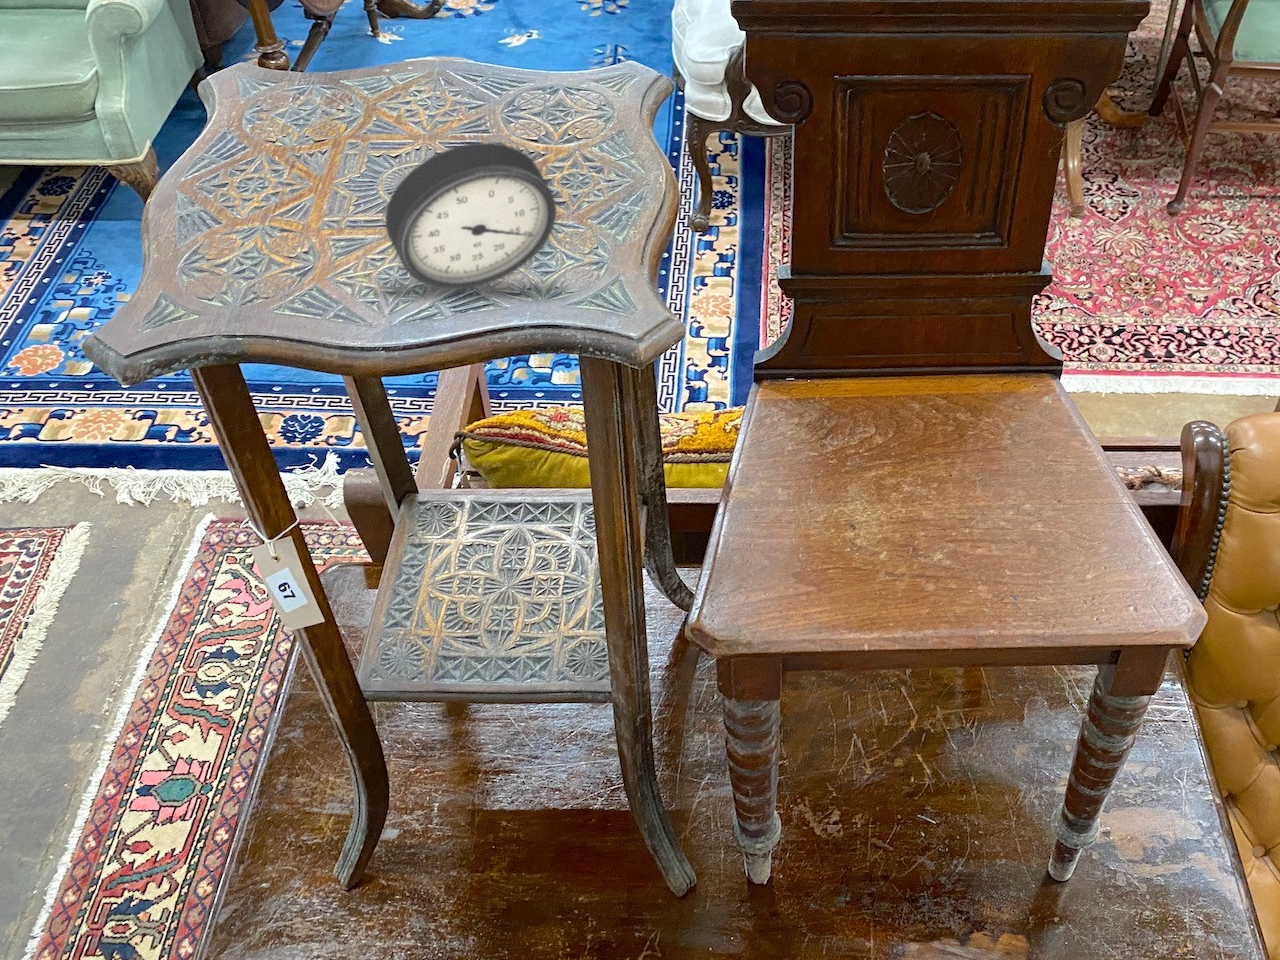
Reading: 15 kg
